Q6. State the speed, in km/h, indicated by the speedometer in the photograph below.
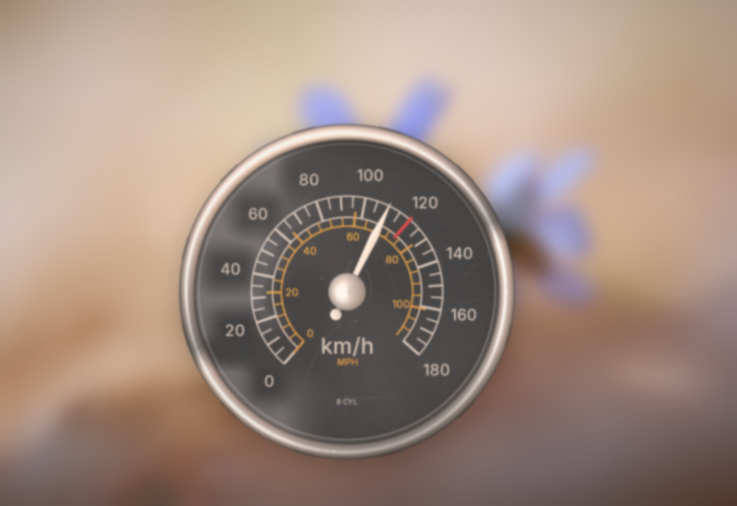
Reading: 110 km/h
